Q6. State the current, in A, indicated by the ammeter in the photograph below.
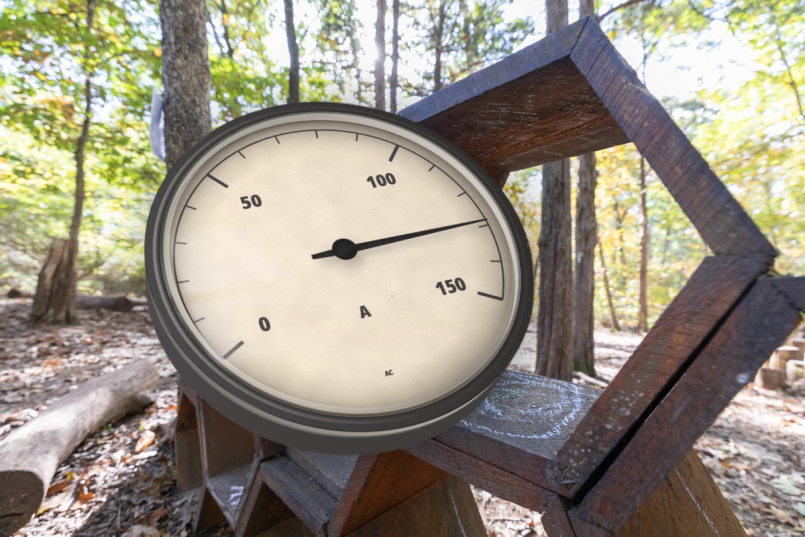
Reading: 130 A
